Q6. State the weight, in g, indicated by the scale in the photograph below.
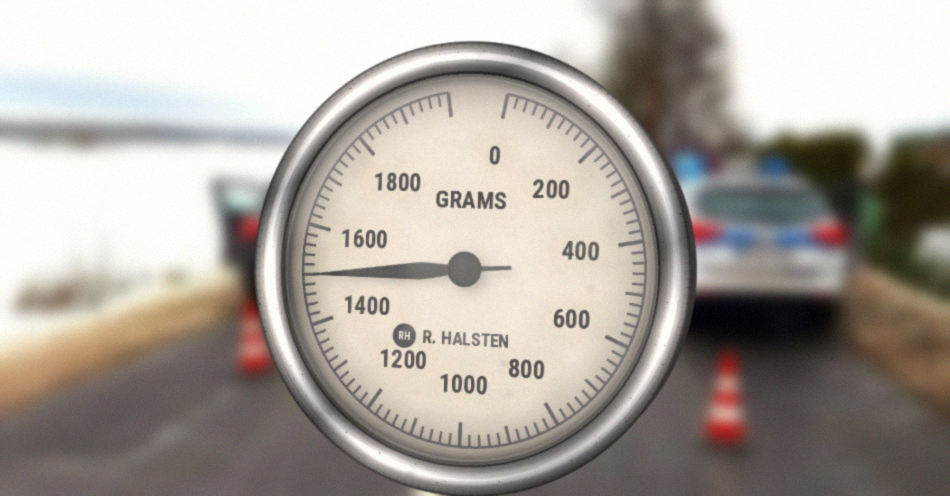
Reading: 1500 g
